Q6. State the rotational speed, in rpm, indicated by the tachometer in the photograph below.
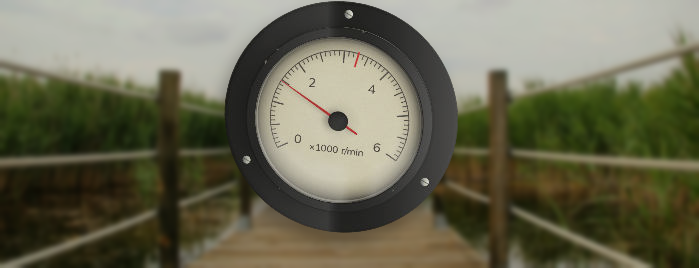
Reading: 1500 rpm
